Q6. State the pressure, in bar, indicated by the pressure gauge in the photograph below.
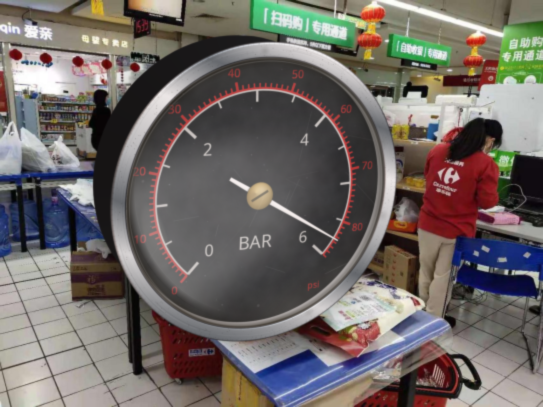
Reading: 5.75 bar
